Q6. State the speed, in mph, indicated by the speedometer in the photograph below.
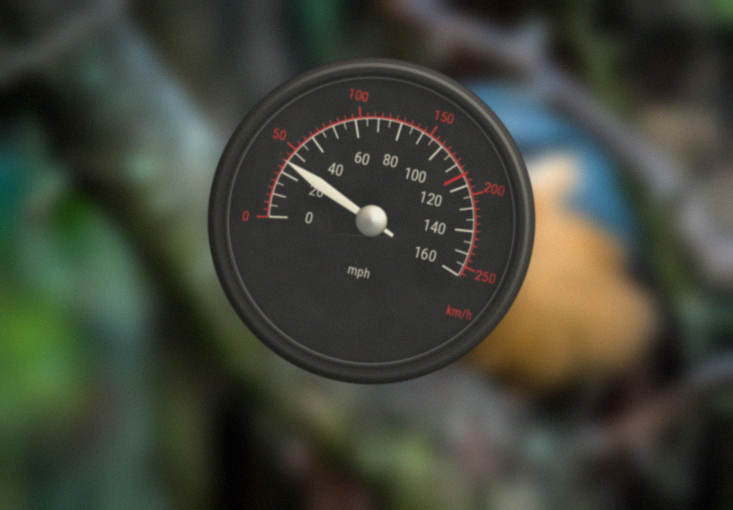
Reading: 25 mph
